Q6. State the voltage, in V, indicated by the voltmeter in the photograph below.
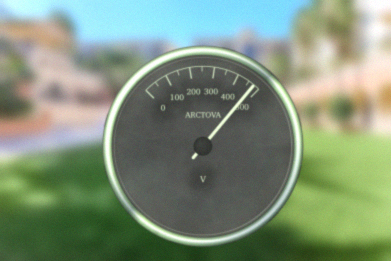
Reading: 475 V
